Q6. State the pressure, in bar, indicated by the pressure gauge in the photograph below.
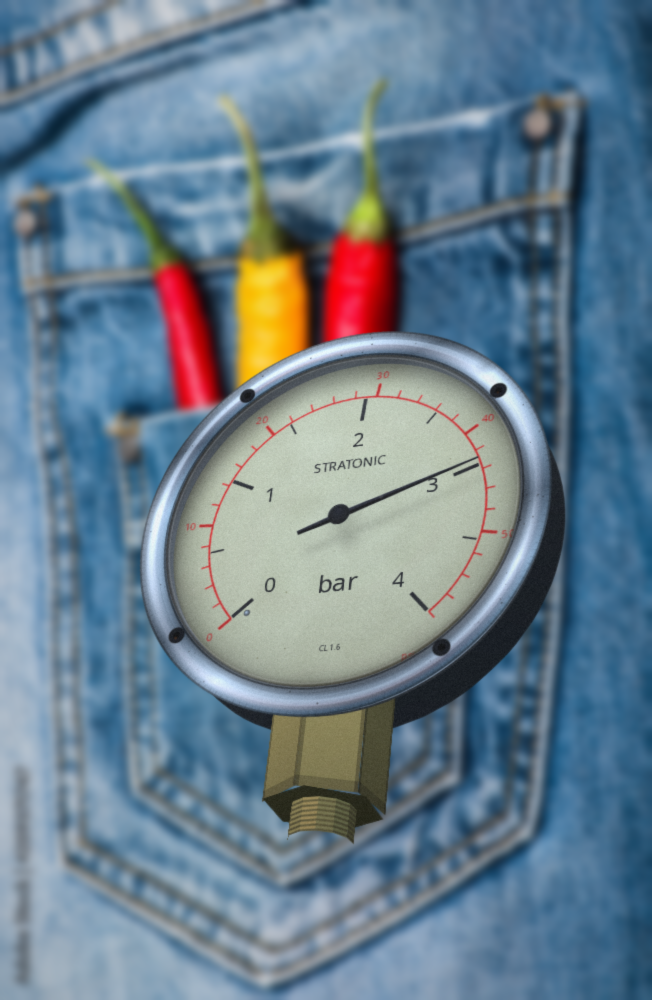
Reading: 3 bar
